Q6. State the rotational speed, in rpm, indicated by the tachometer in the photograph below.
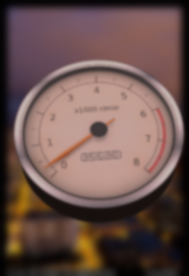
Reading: 250 rpm
